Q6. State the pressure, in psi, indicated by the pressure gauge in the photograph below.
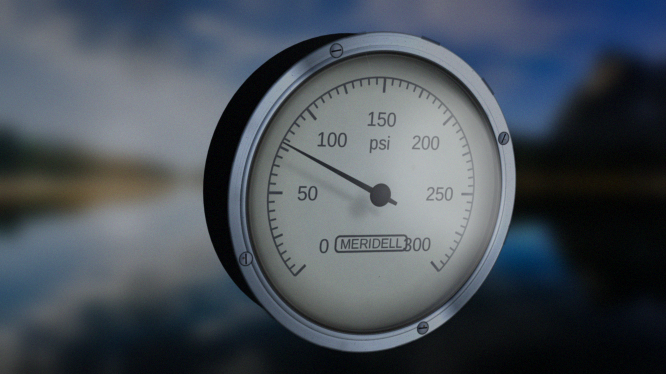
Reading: 77.5 psi
